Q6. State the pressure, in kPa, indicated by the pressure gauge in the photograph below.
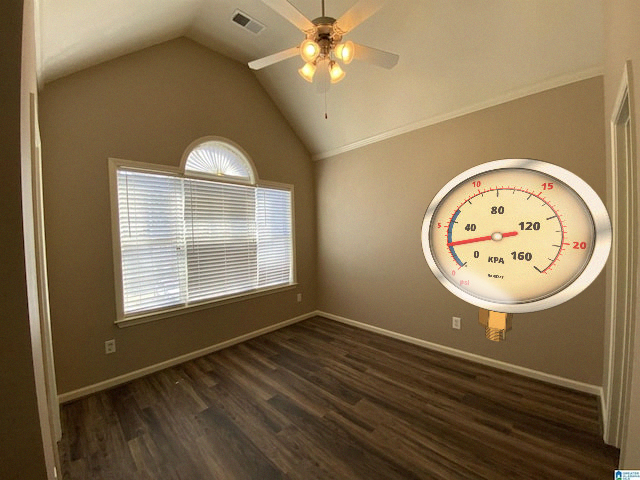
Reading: 20 kPa
